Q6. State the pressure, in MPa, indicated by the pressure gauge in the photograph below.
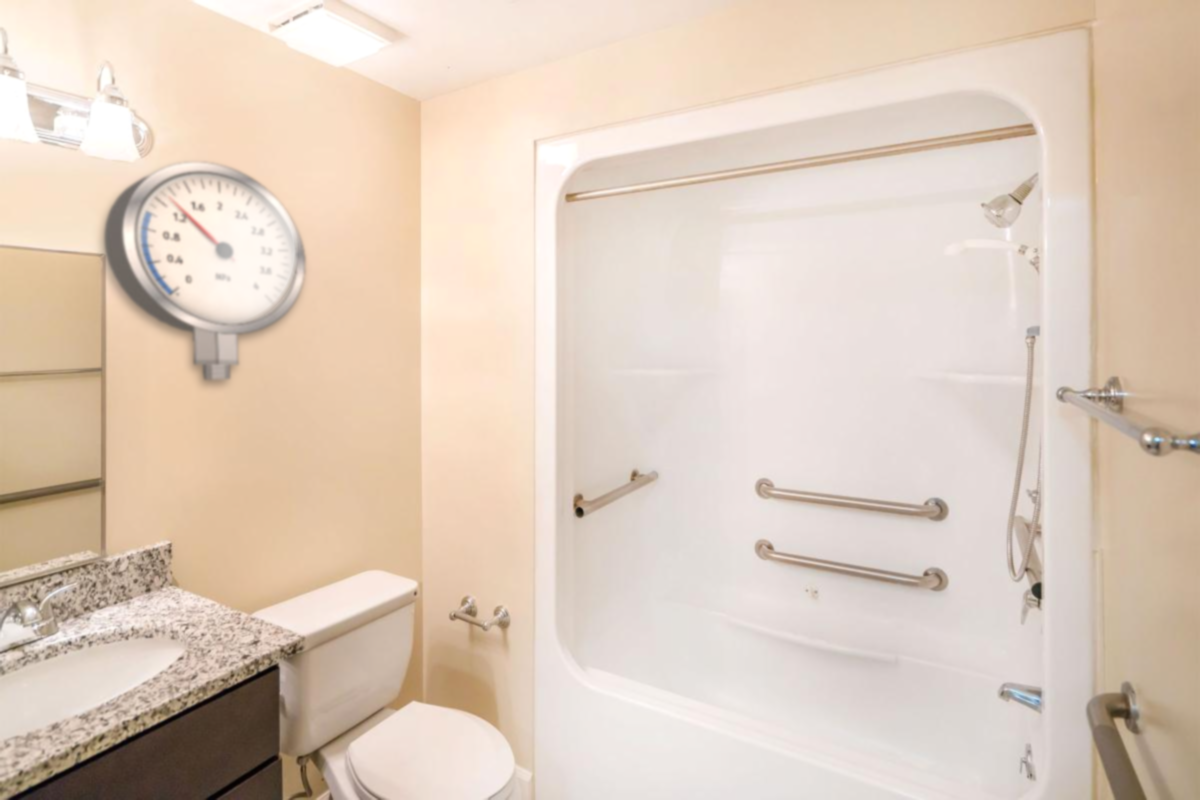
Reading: 1.3 MPa
